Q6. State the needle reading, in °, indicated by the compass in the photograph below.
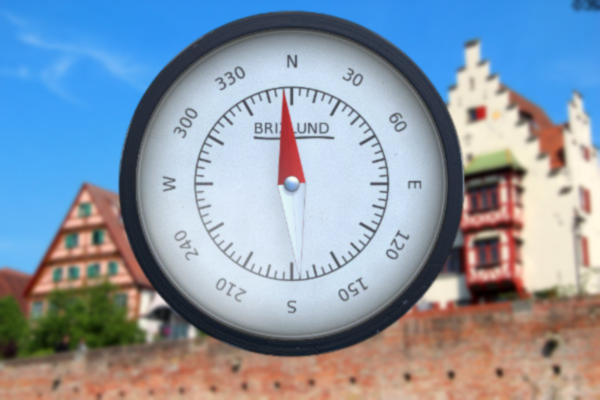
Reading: 355 °
